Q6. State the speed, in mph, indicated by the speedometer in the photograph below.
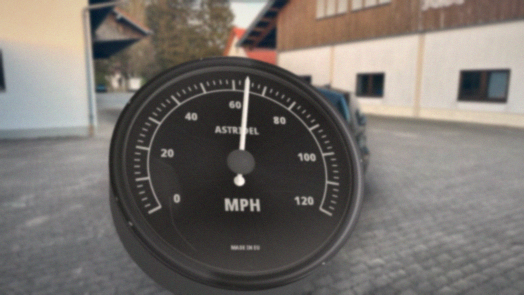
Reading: 64 mph
